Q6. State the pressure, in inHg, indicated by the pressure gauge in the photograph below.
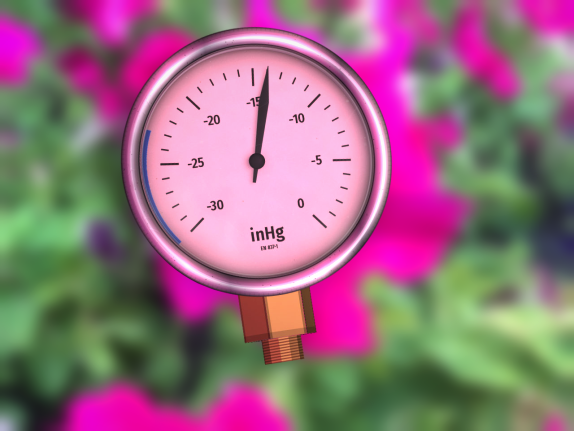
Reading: -14 inHg
